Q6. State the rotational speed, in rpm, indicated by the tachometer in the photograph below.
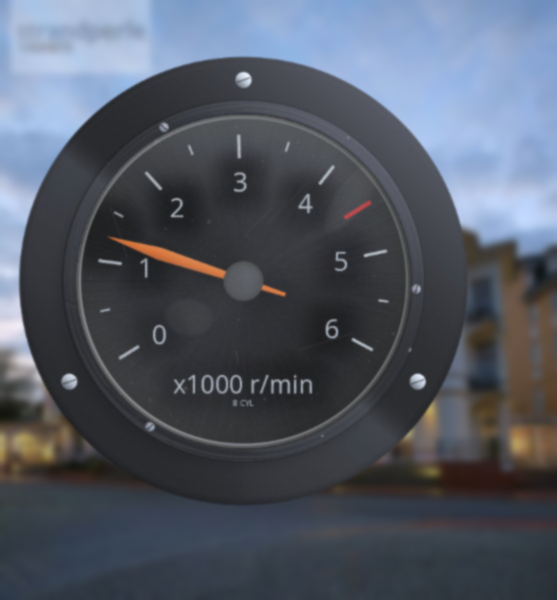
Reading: 1250 rpm
